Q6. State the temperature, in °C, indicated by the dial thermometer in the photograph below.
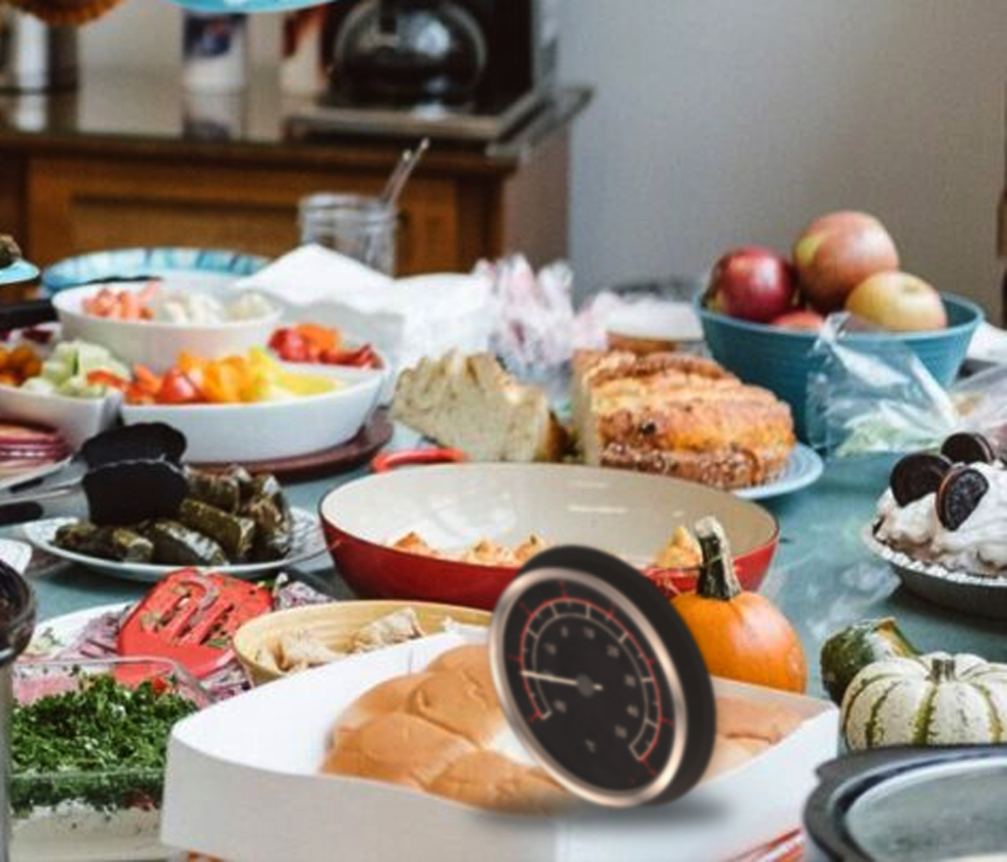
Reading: -20 °C
